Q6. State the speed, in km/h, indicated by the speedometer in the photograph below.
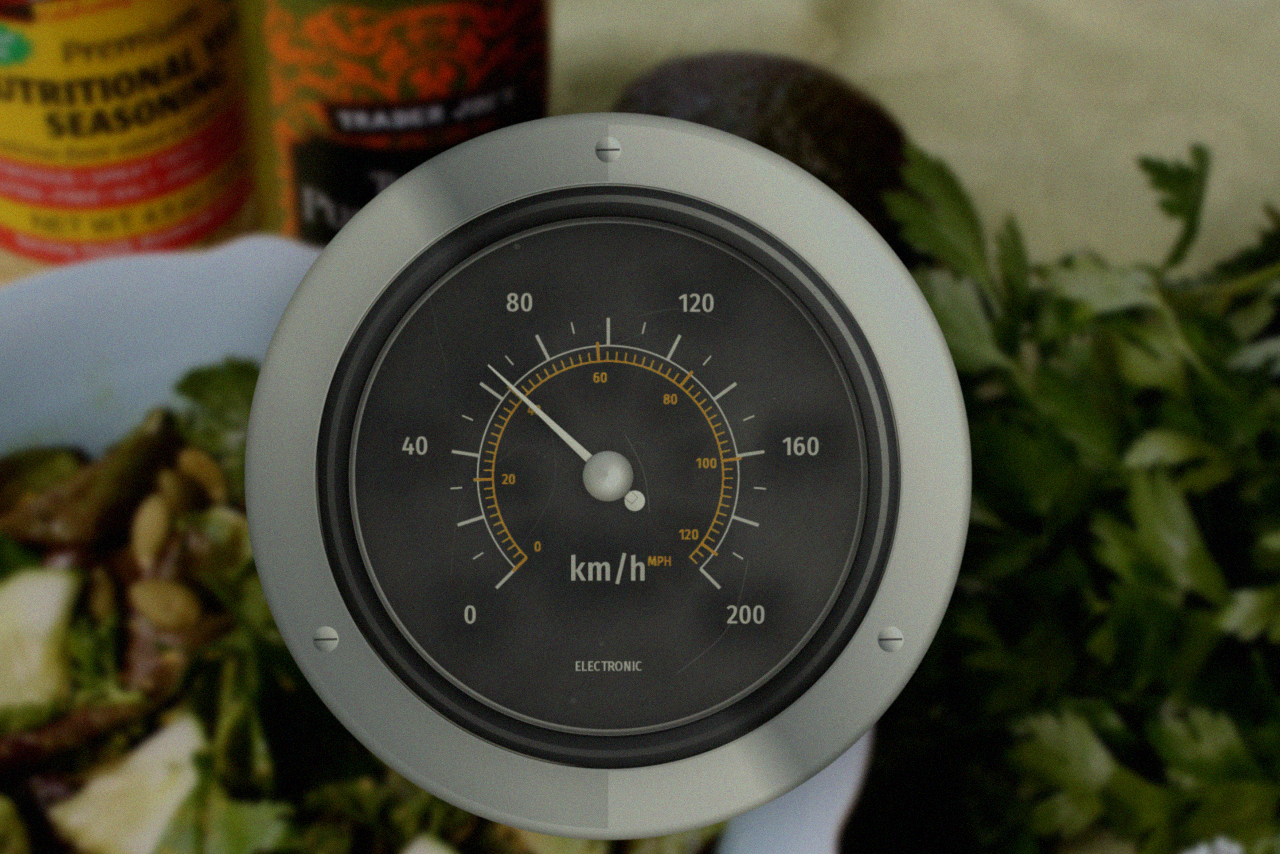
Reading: 65 km/h
